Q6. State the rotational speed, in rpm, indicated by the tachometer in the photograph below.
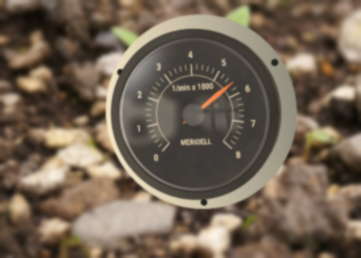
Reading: 5600 rpm
